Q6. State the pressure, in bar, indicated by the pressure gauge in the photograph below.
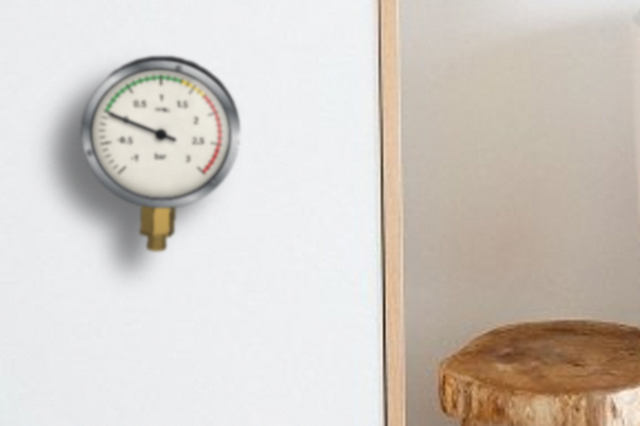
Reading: 0 bar
